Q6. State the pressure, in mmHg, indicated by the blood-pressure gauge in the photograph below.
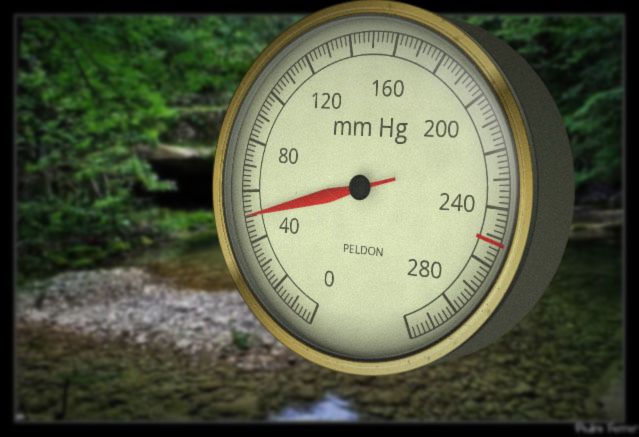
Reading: 50 mmHg
